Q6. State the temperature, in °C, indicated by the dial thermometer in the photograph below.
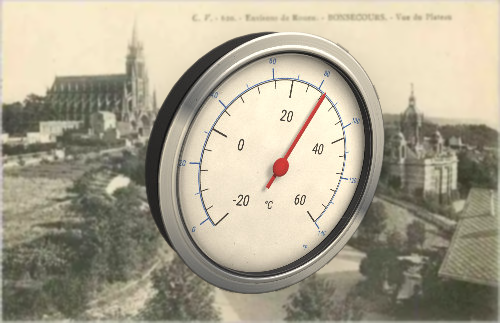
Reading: 28 °C
